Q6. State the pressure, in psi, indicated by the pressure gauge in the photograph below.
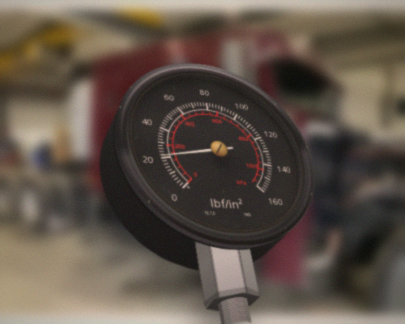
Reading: 20 psi
